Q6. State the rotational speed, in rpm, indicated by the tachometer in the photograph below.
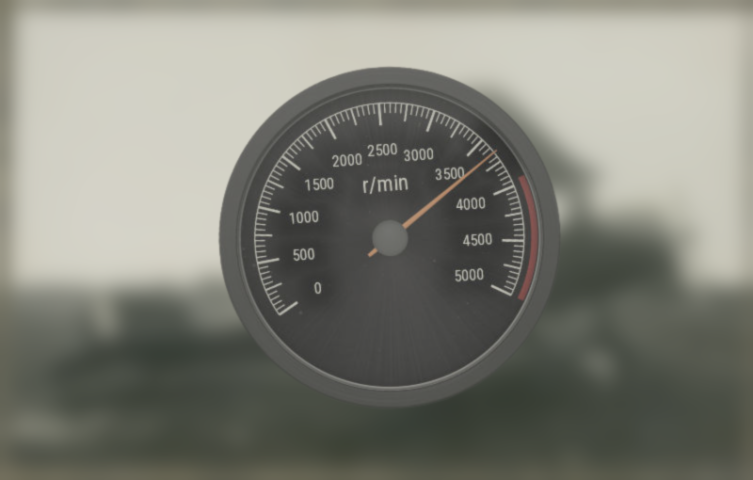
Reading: 3650 rpm
